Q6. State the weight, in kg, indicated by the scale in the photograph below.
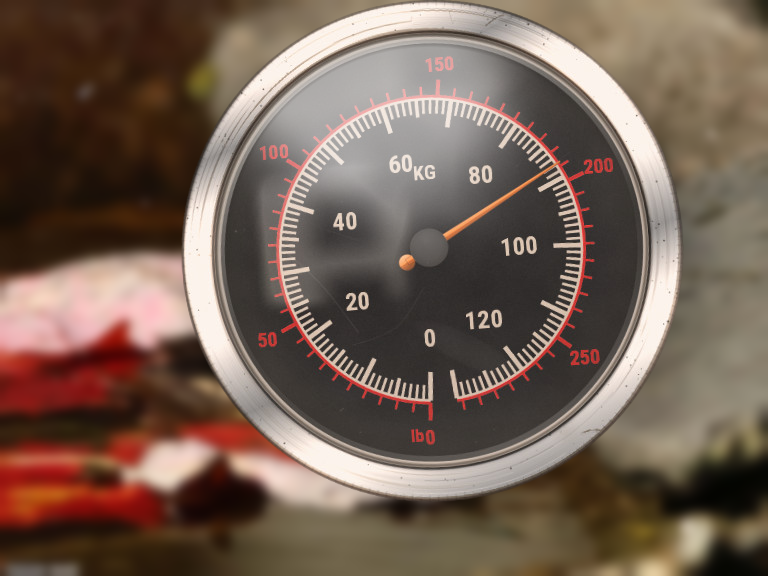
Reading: 88 kg
